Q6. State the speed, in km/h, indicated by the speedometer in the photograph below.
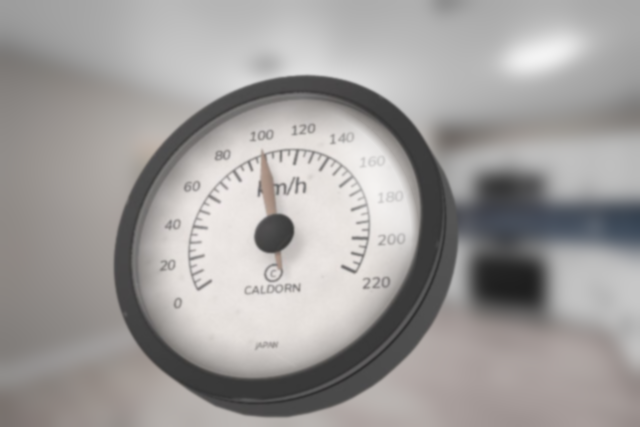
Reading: 100 km/h
